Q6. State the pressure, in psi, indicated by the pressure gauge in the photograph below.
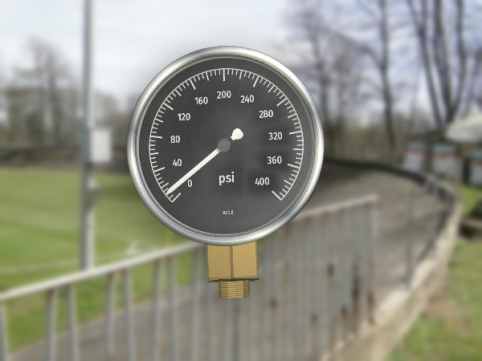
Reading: 10 psi
